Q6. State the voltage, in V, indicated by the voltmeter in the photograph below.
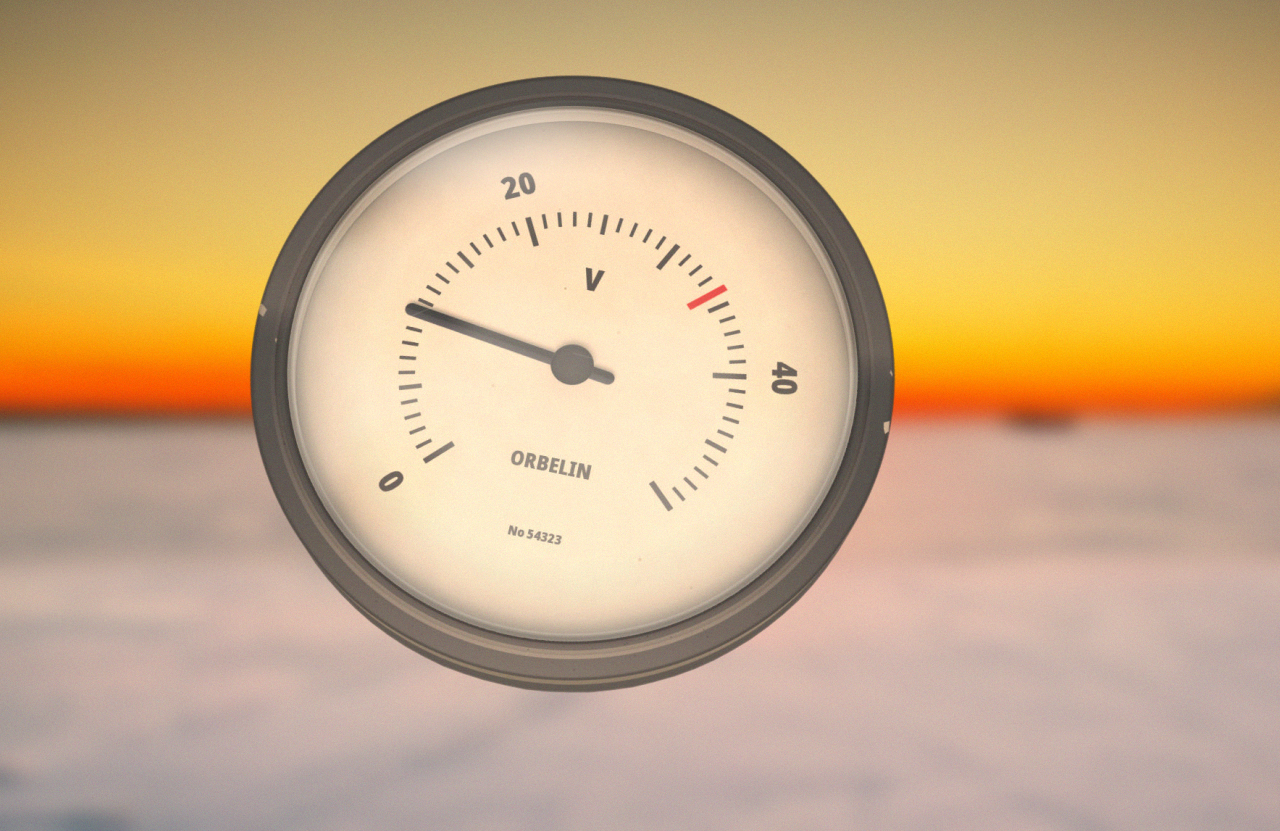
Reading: 10 V
